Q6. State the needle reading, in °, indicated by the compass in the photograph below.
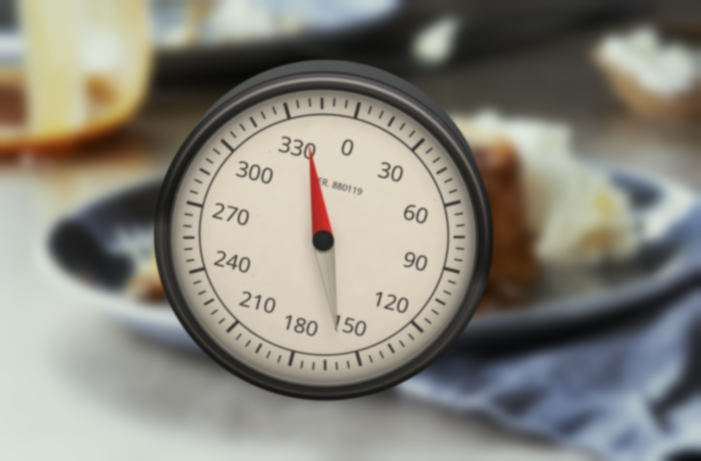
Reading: 337.5 °
